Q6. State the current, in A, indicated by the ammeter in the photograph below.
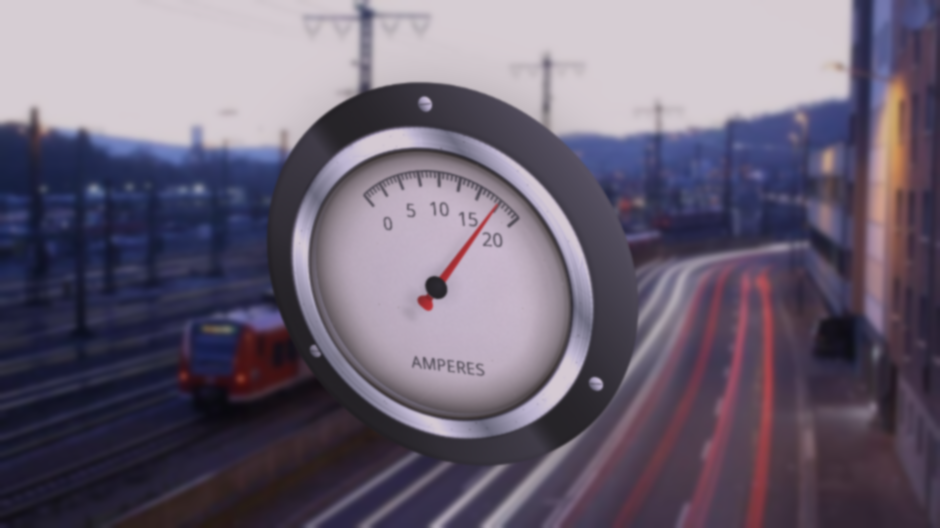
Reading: 17.5 A
